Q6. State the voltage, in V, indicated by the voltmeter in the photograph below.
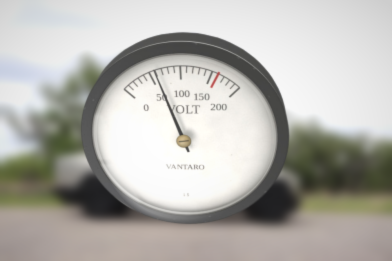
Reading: 60 V
